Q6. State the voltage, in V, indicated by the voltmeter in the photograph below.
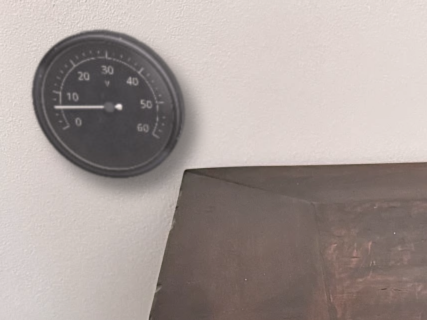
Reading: 6 V
